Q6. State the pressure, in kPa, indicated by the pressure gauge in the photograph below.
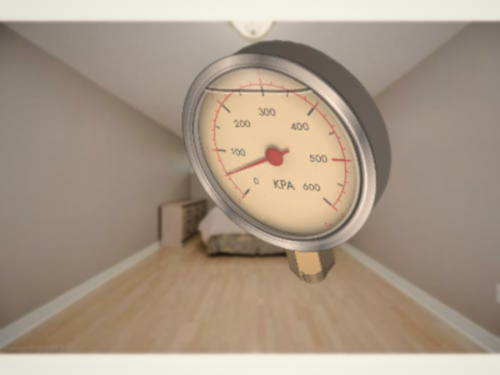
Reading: 50 kPa
